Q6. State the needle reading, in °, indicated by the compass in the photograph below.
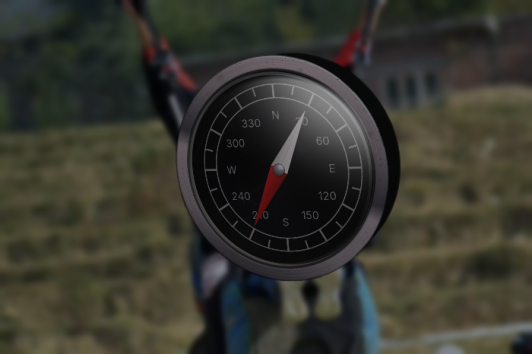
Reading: 210 °
